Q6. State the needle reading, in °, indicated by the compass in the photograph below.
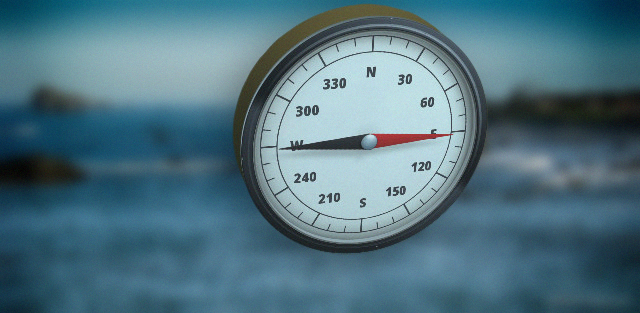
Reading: 90 °
